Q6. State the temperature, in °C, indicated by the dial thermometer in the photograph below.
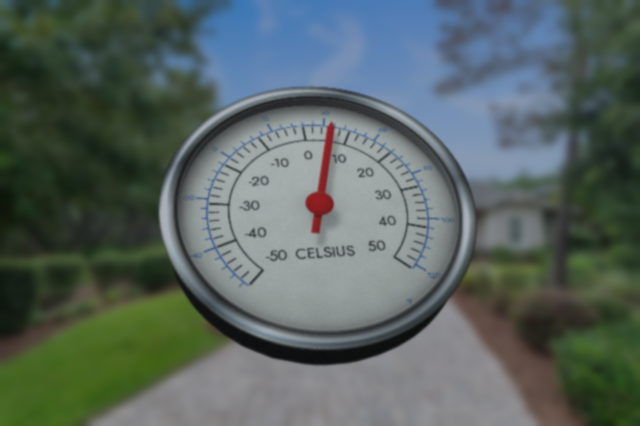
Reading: 6 °C
